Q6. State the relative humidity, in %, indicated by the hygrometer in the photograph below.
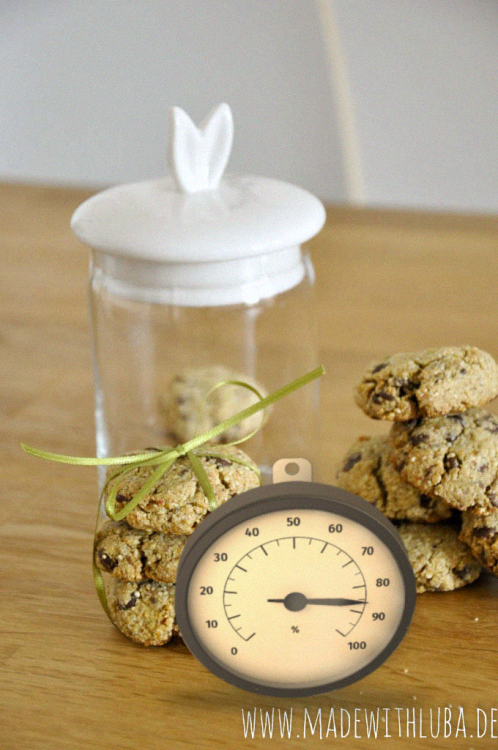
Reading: 85 %
